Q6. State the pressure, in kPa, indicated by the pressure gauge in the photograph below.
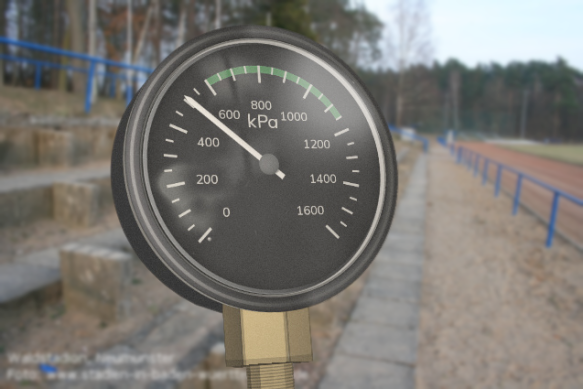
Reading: 500 kPa
